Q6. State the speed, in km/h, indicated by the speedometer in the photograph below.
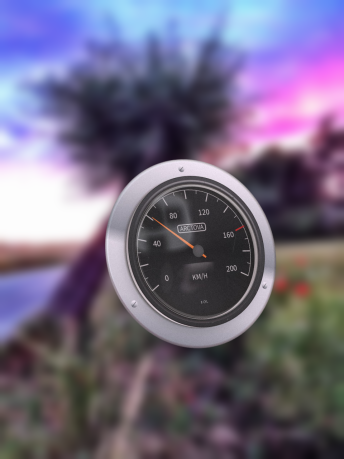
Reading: 60 km/h
